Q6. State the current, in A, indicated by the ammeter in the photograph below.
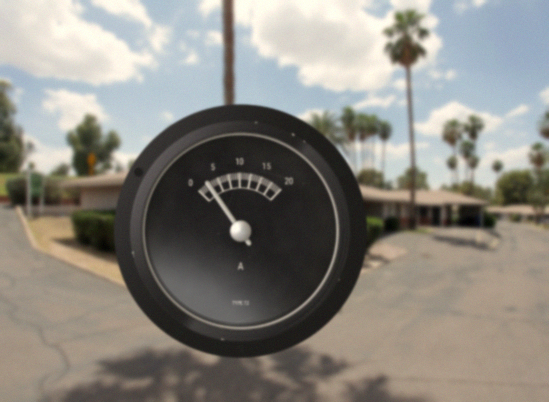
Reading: 2.5 A
